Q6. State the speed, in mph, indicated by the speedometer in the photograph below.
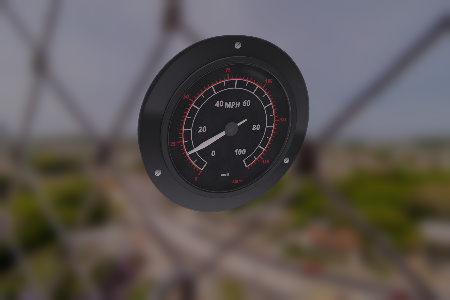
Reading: 10 mph
